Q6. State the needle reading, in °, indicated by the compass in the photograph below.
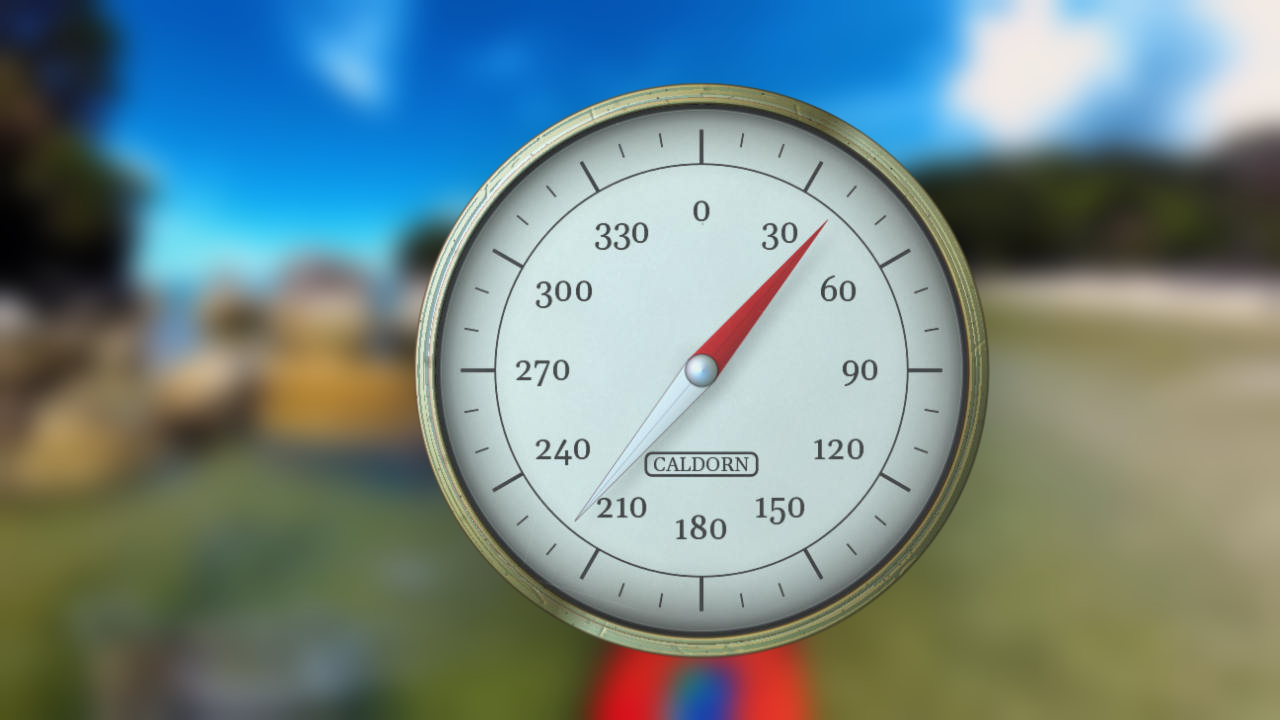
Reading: 40 °
